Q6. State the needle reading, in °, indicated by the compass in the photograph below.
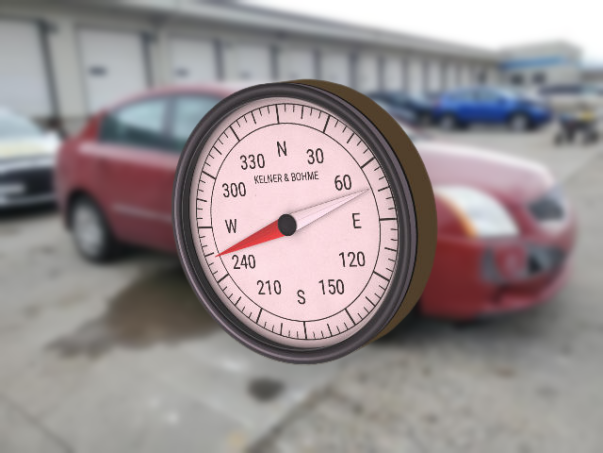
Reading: 252.5 °
